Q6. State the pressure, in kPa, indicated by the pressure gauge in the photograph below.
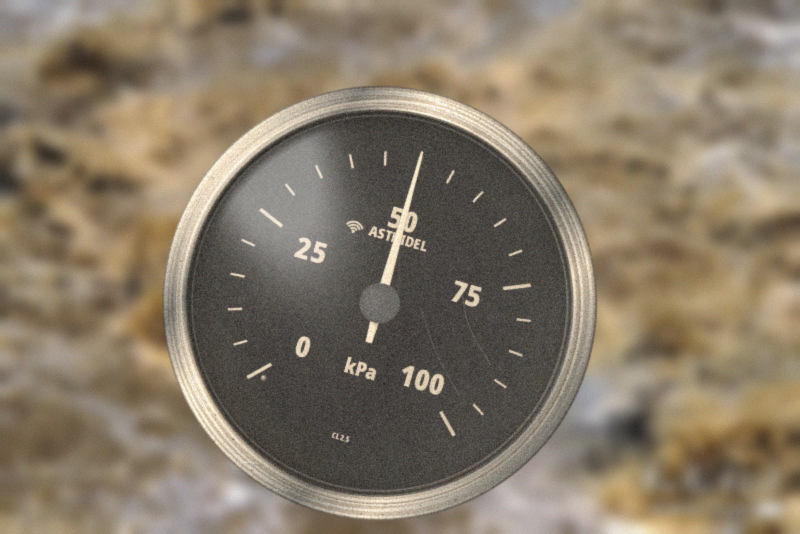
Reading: 50 kPa
